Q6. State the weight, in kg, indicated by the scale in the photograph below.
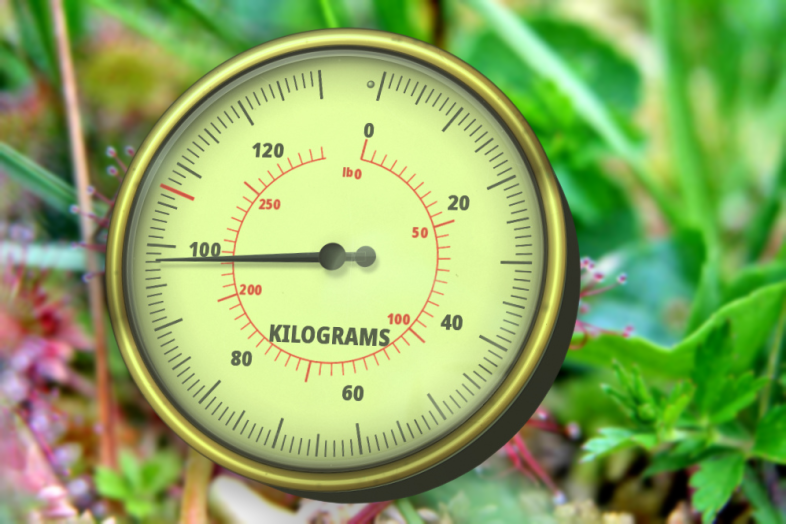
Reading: 98 kg
